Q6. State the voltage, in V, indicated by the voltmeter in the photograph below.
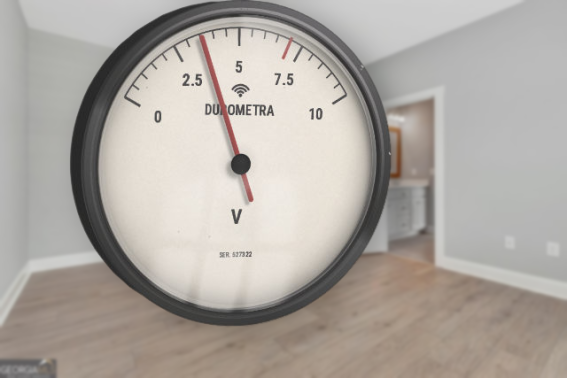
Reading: 3.5 V
